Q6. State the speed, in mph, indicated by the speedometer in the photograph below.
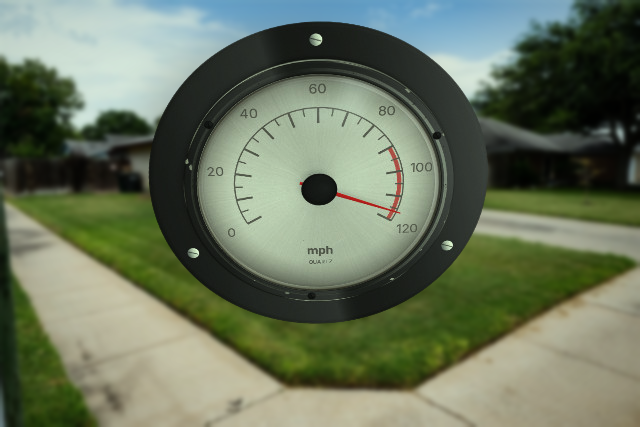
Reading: 115 mph
